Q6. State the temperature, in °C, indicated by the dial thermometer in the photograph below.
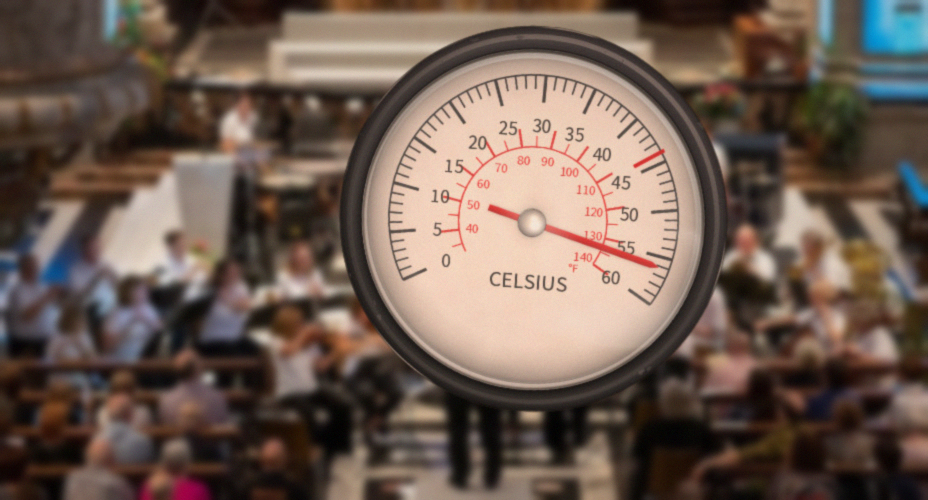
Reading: 56 °C
